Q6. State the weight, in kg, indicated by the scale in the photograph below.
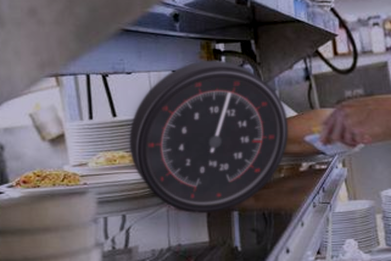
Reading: 11 kg
